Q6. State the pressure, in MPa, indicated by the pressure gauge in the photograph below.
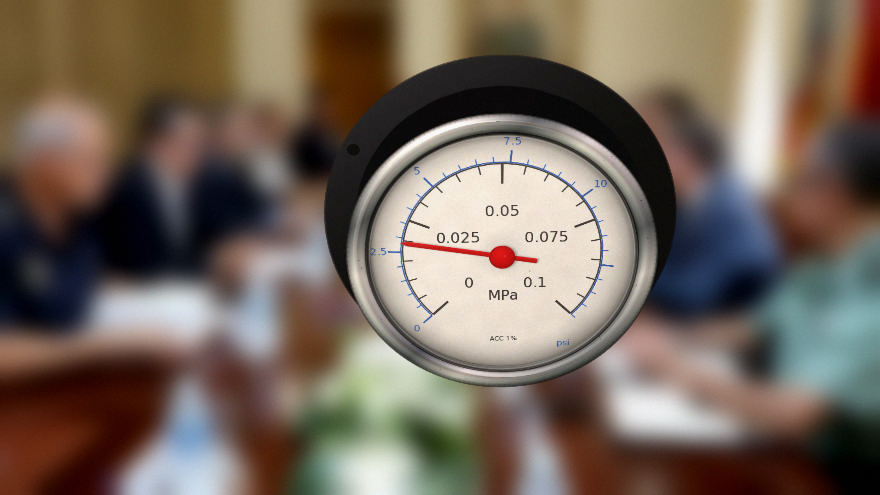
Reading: 0.02 MPa
